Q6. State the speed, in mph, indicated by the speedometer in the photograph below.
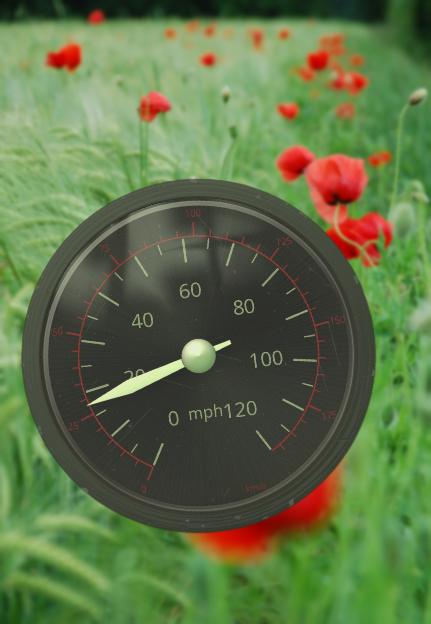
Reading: 17.5 mph
